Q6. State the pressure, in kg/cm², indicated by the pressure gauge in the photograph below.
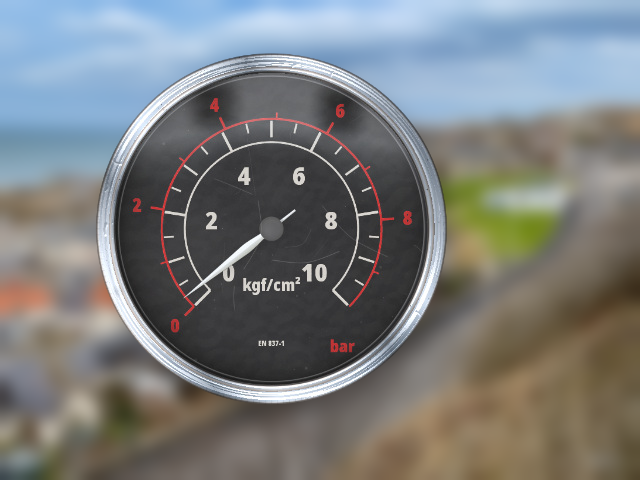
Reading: 0.25 kg/cm²
